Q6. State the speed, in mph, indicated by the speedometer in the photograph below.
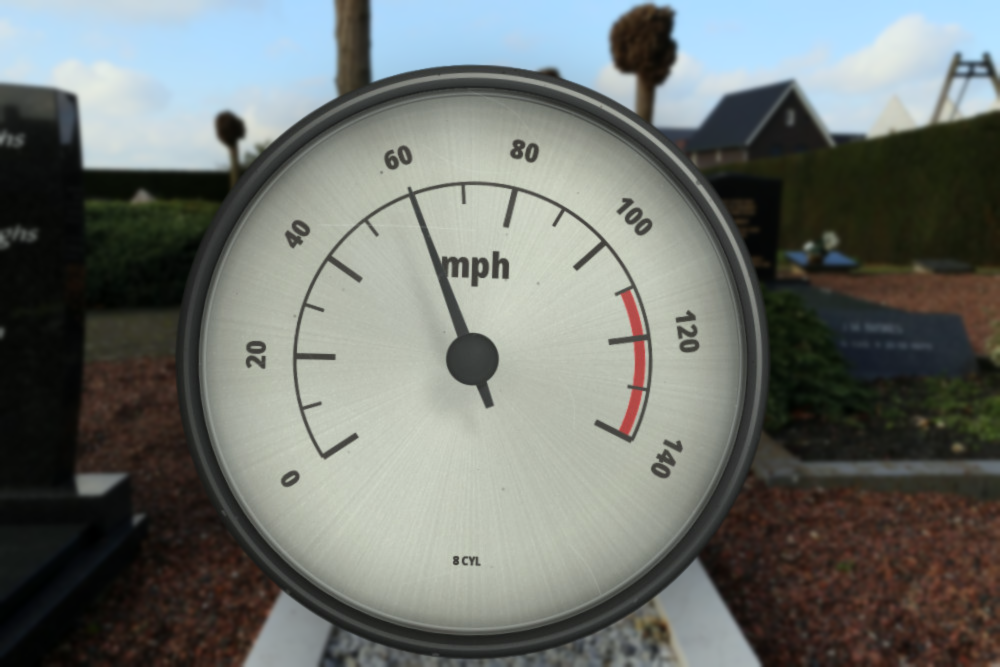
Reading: 60 mph
